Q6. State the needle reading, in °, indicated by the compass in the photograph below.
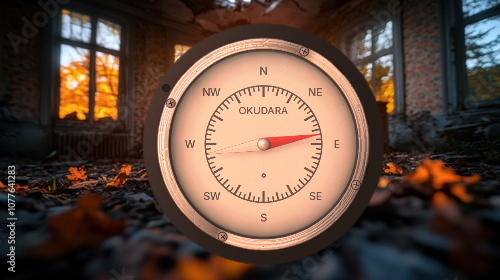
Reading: 80 °
